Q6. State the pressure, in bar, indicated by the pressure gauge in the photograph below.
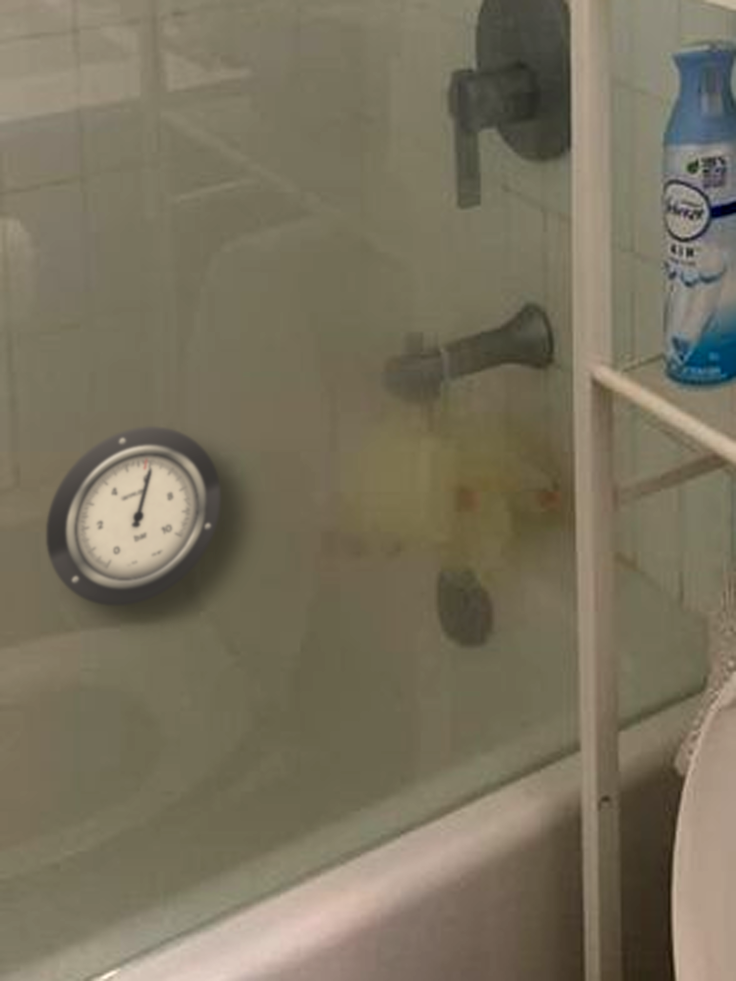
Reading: 6 bar
